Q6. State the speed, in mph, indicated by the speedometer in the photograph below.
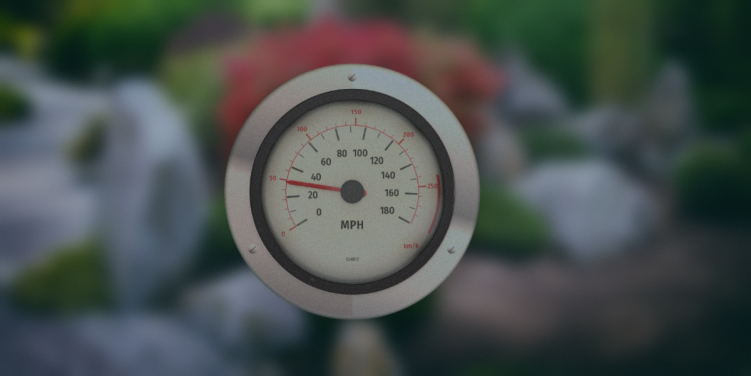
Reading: 30 mph
